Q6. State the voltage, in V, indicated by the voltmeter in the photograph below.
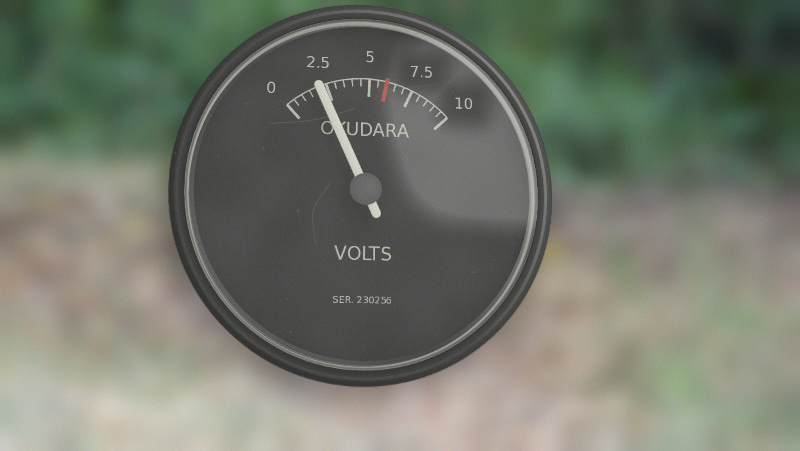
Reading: 2 V
